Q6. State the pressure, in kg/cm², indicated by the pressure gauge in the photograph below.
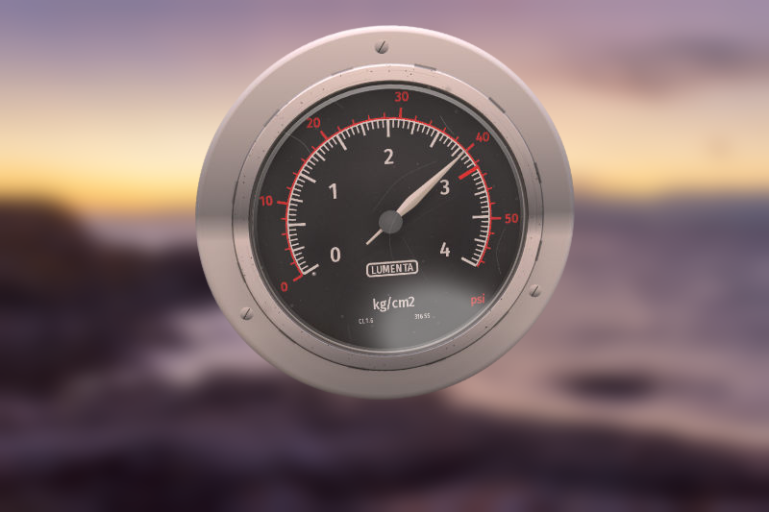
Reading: 2.8 kg/cm²
